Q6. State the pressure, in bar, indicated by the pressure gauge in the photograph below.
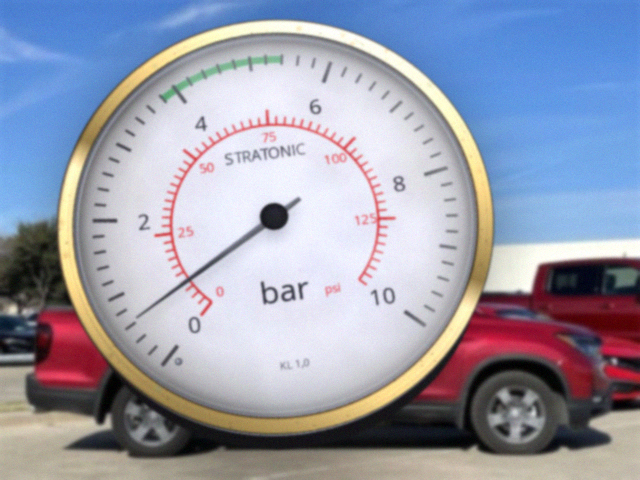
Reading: 0.6 bar
